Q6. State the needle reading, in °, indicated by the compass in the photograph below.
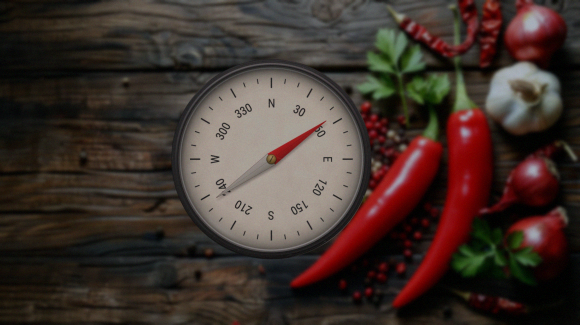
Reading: 55 °
